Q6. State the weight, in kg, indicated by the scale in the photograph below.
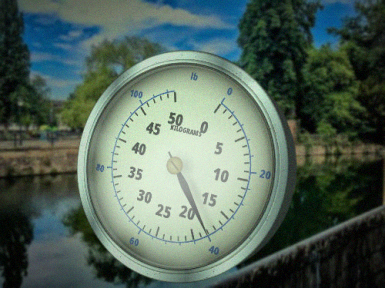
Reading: 18 kg
